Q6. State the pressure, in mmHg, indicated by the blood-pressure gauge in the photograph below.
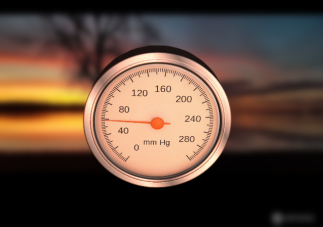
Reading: 60 mmHg
